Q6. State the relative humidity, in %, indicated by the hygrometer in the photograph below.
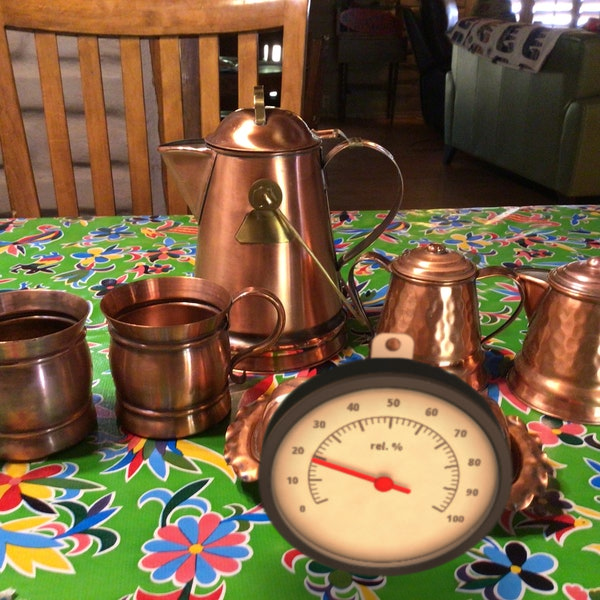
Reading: 20 %
